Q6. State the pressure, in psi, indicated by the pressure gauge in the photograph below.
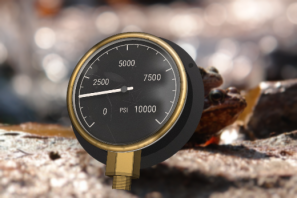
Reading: 1500 psi
